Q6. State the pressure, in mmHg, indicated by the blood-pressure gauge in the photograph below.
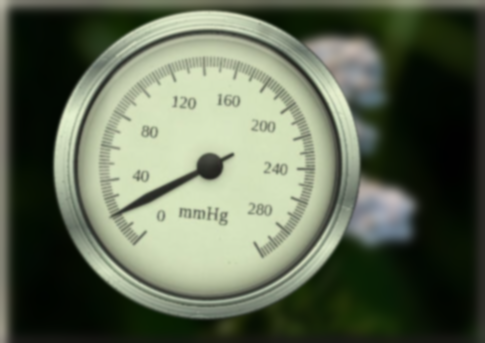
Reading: 20 mmHg
